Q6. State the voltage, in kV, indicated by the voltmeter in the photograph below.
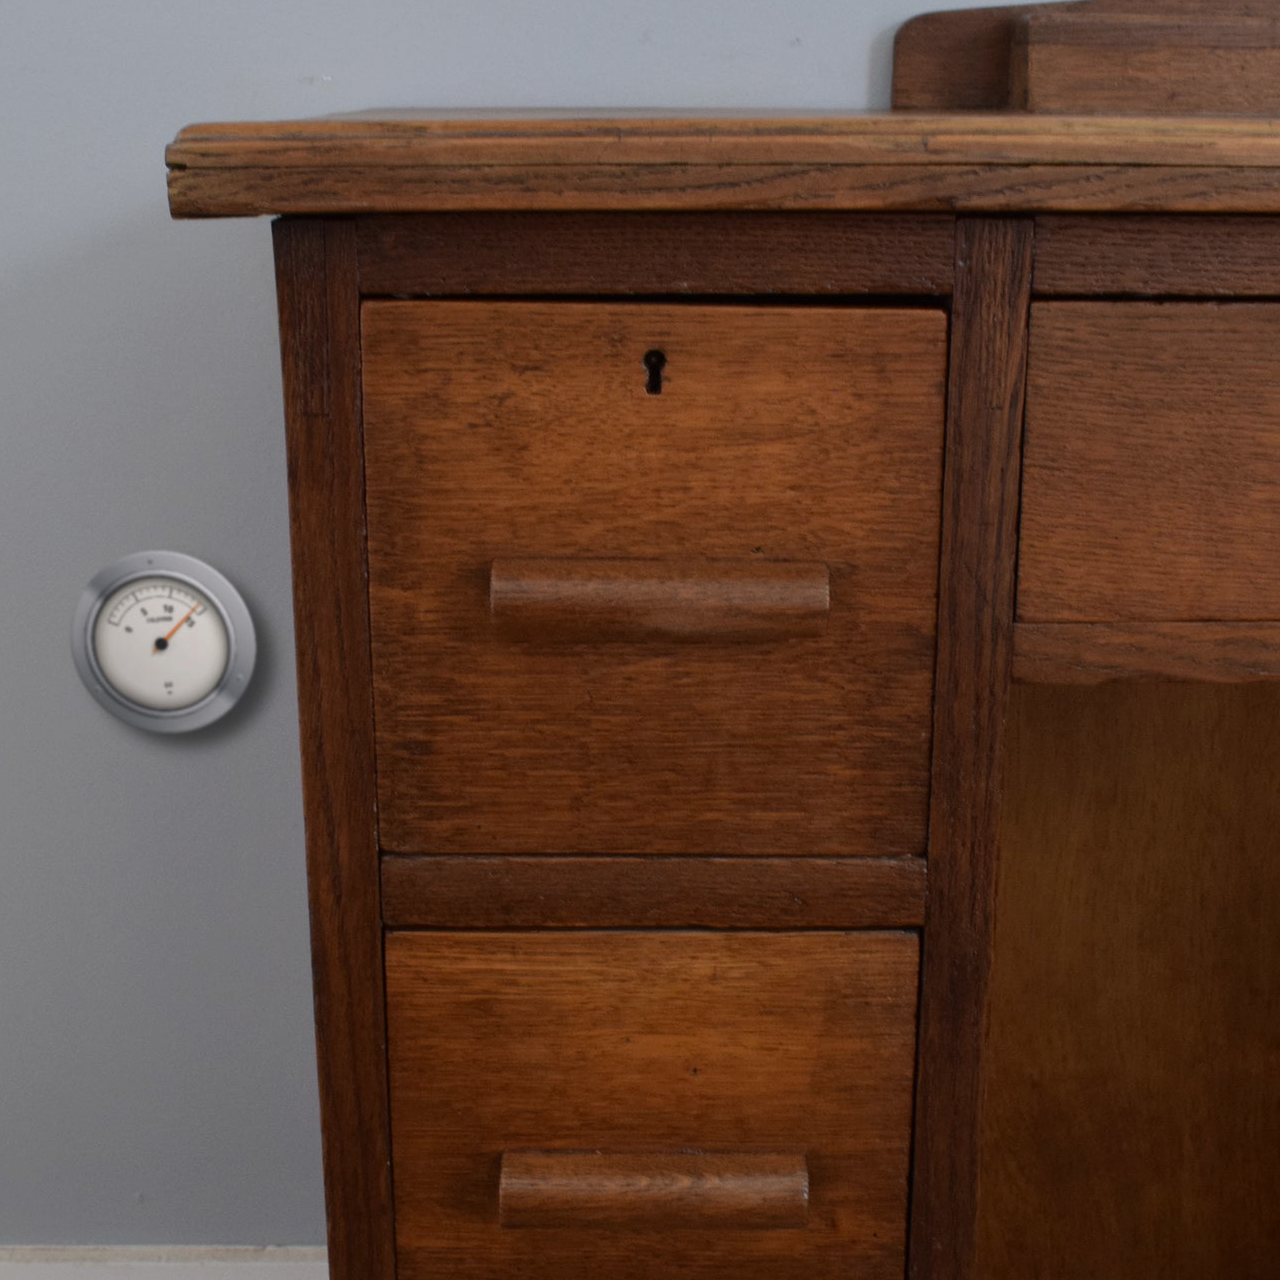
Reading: 14 kV
